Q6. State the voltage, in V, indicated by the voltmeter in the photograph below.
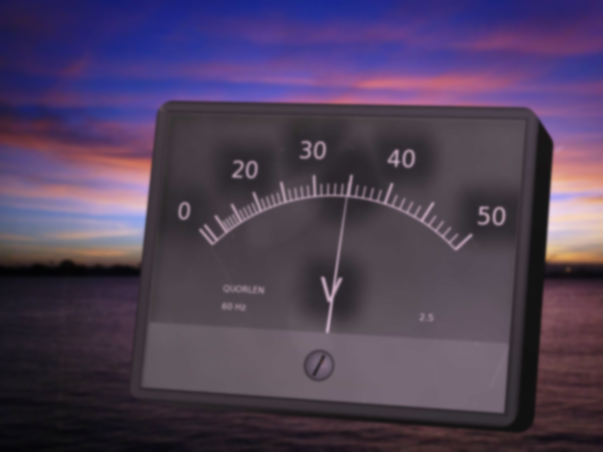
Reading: 35 V
